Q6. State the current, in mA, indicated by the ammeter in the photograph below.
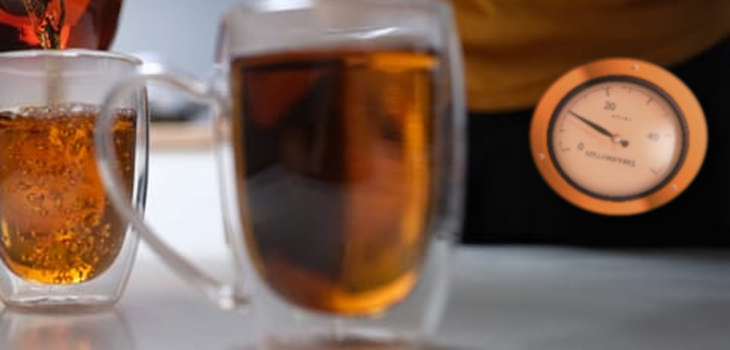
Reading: 10 mA
